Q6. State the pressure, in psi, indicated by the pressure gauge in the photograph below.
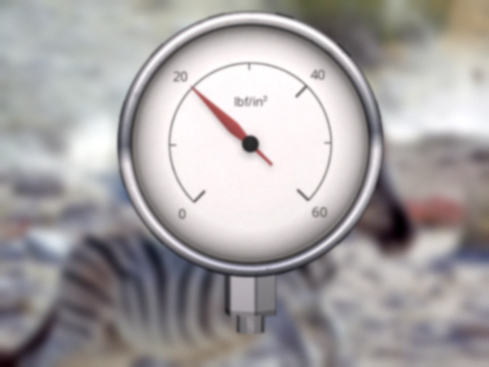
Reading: 20 psi
